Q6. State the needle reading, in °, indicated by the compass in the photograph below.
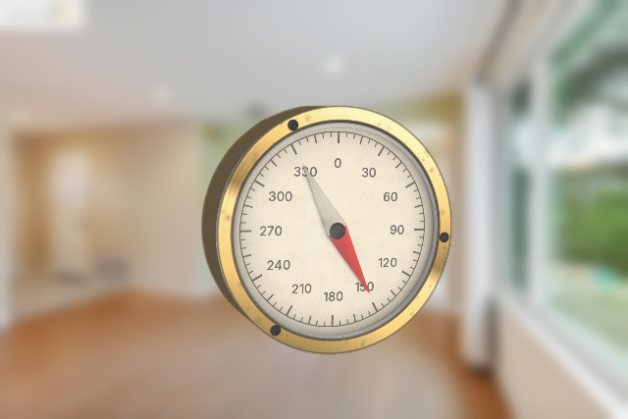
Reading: 150 °
